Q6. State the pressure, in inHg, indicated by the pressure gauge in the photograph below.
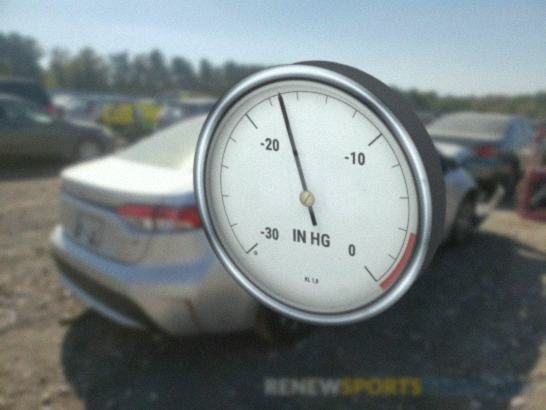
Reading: -17 inHg
